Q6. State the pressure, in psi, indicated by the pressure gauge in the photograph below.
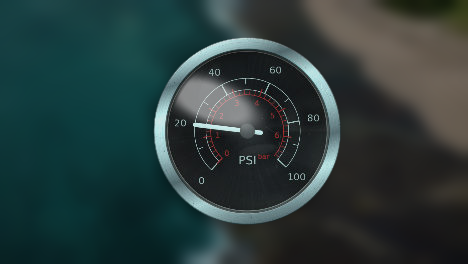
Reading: 20 psi
